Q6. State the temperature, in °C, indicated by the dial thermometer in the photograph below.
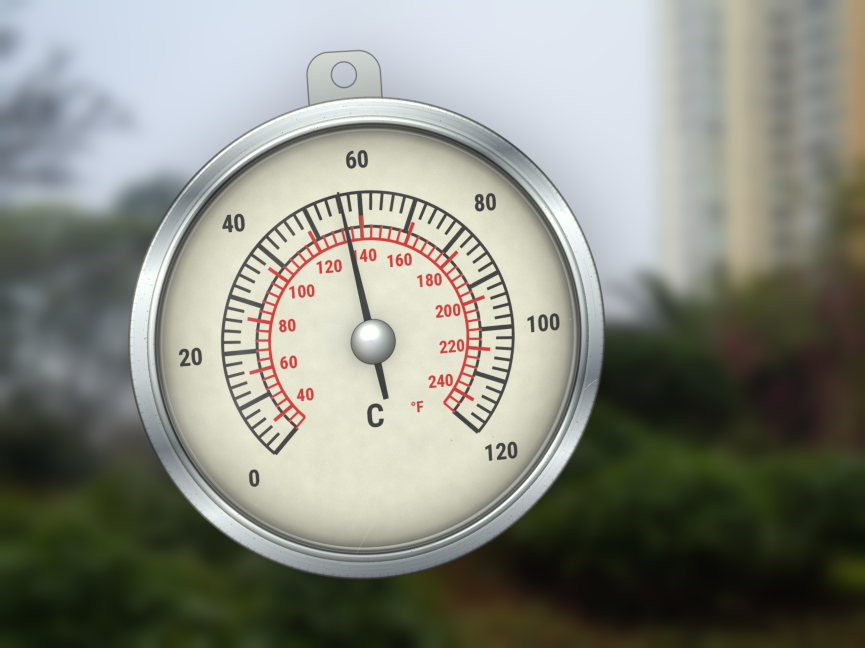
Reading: 56 °C
